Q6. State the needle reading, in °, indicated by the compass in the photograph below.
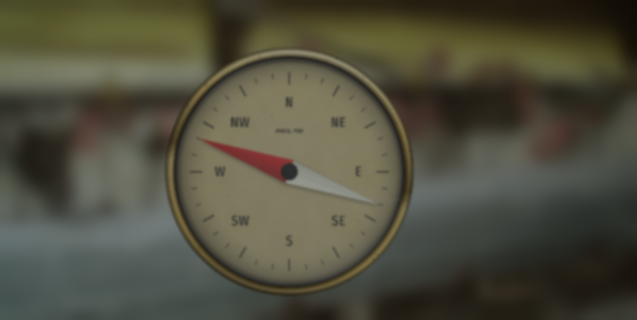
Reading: 290 °
